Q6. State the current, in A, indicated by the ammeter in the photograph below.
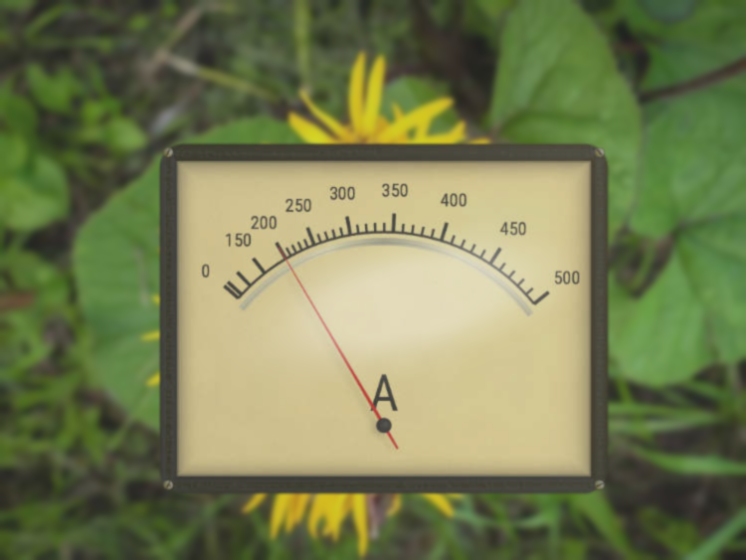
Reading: 200 A
